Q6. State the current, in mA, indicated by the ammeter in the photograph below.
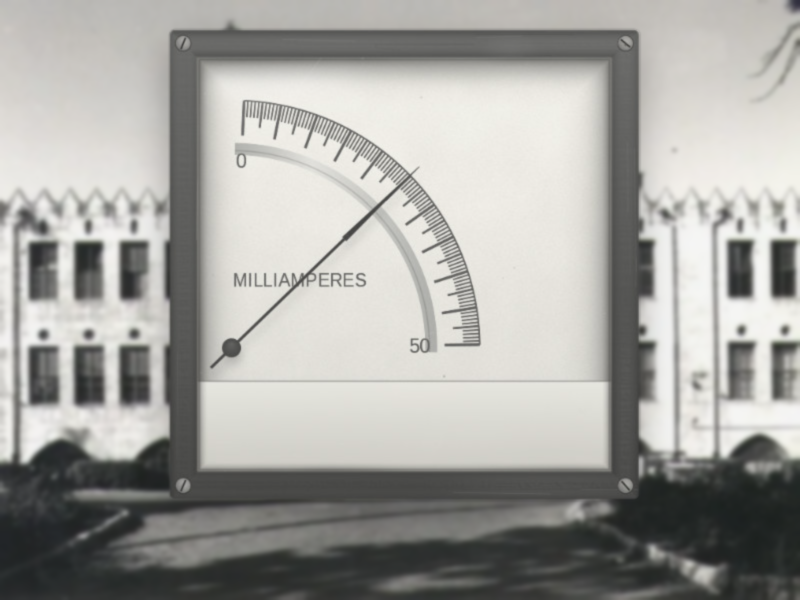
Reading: 25 mA
